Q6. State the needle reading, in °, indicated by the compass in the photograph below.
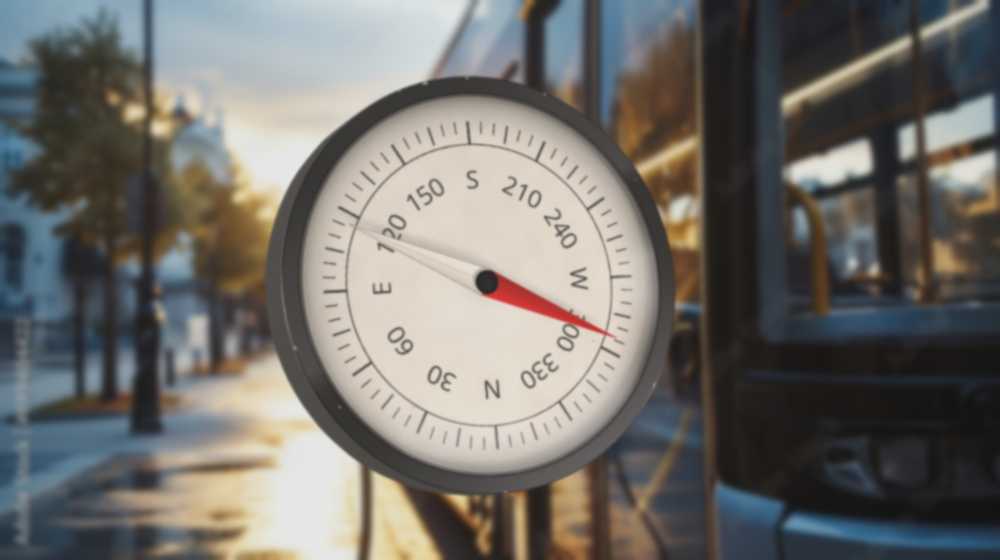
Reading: 295 °
